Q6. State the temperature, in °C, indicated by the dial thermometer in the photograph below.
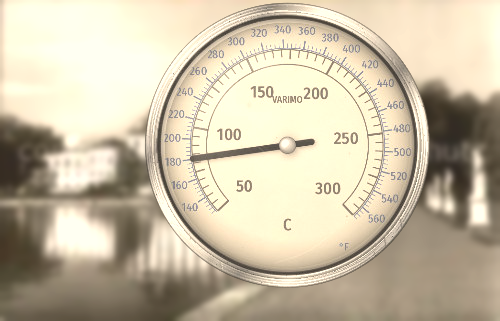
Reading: 82.5 °C
